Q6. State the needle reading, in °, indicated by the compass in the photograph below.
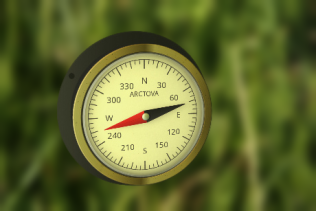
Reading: 255 °
